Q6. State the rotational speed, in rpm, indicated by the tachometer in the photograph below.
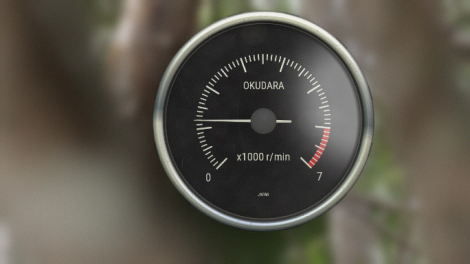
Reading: 1200 rpm
